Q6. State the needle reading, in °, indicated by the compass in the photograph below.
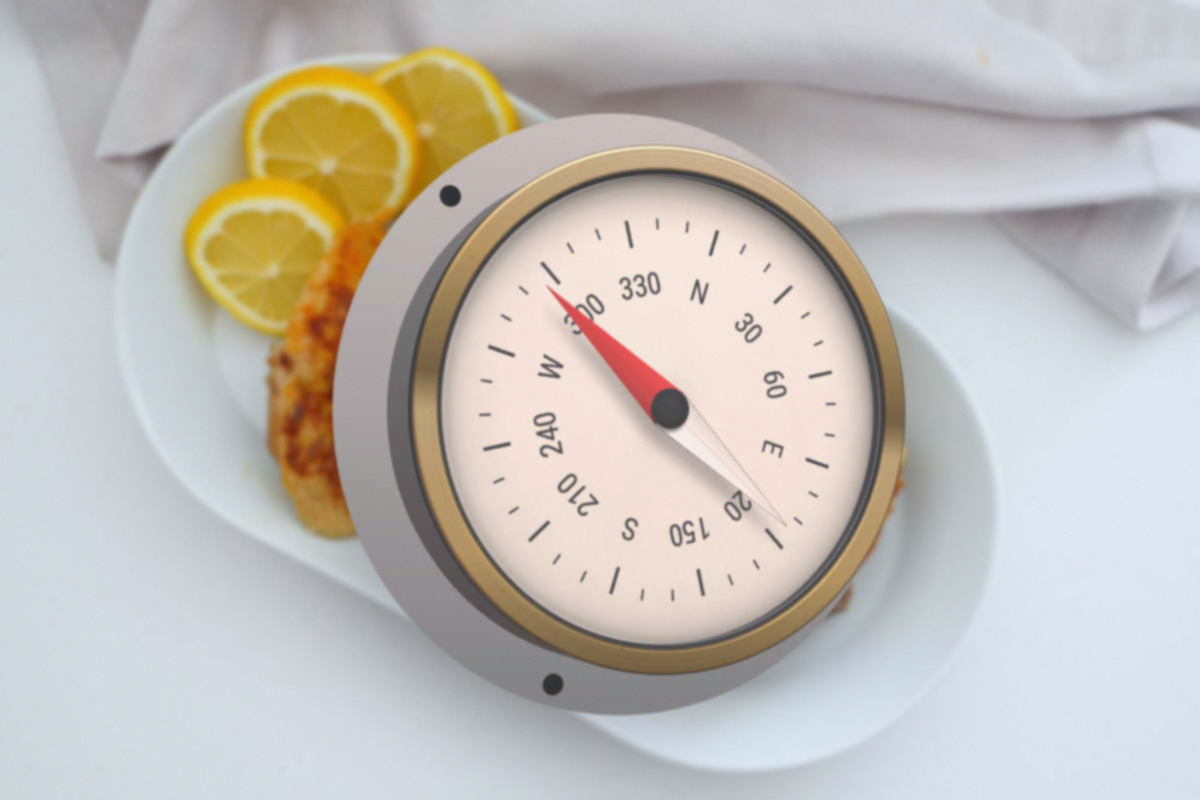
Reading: 295 °
